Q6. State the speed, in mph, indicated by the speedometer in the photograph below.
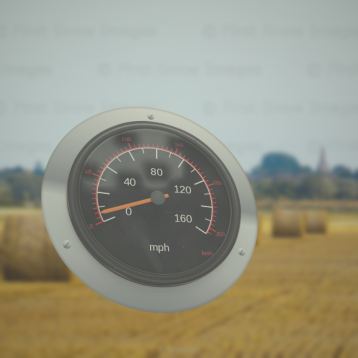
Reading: 5 mph
